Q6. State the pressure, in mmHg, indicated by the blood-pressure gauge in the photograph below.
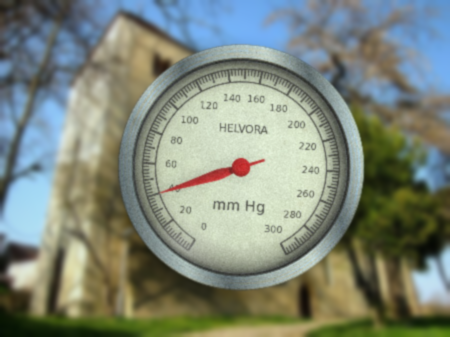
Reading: 40 mmHg
